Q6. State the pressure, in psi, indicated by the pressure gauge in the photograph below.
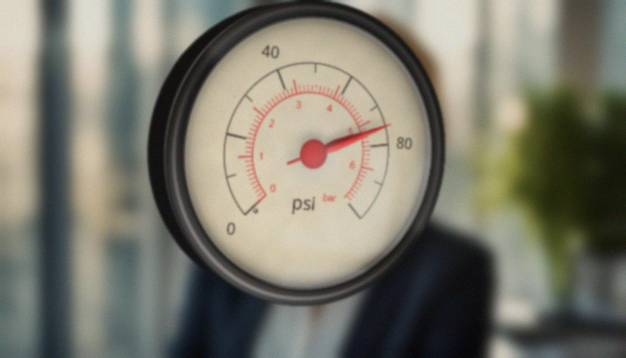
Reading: 75 psi
